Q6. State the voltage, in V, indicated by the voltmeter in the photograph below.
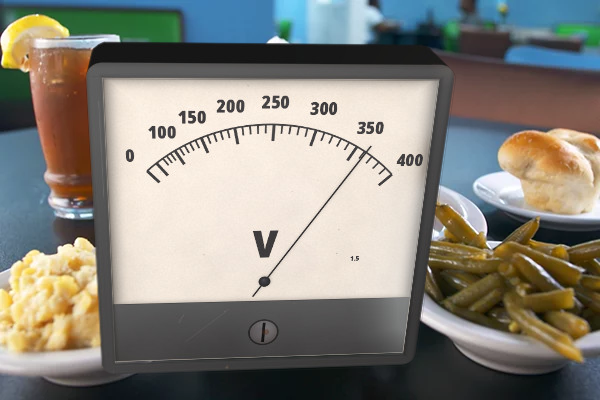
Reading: 360 V
